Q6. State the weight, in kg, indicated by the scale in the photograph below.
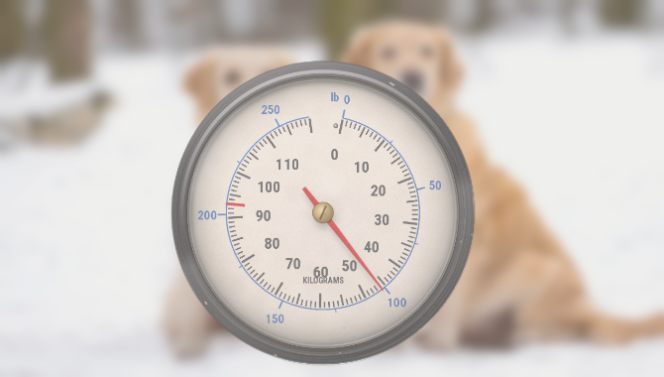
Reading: 46 kg
